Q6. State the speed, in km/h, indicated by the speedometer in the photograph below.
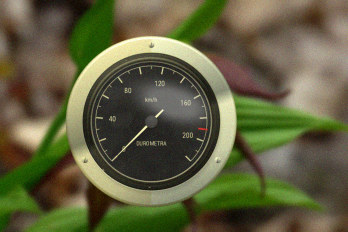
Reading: 0 km/h
